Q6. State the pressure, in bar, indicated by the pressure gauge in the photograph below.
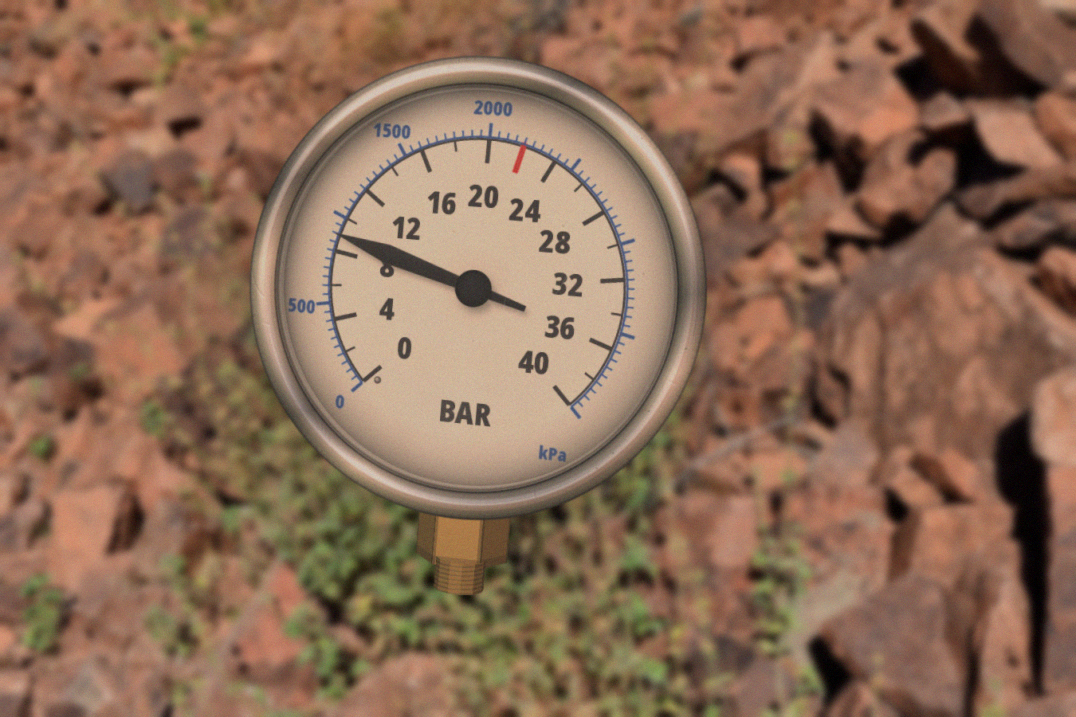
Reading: 9 bar
